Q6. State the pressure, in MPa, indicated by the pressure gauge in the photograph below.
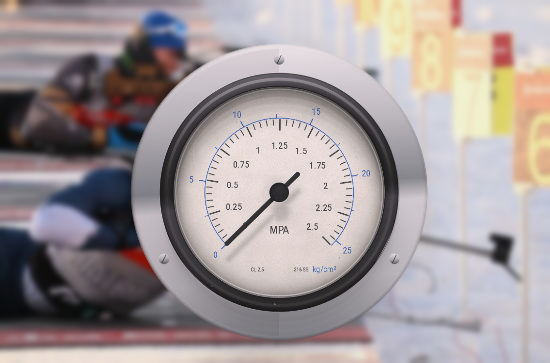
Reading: 0 MPa
